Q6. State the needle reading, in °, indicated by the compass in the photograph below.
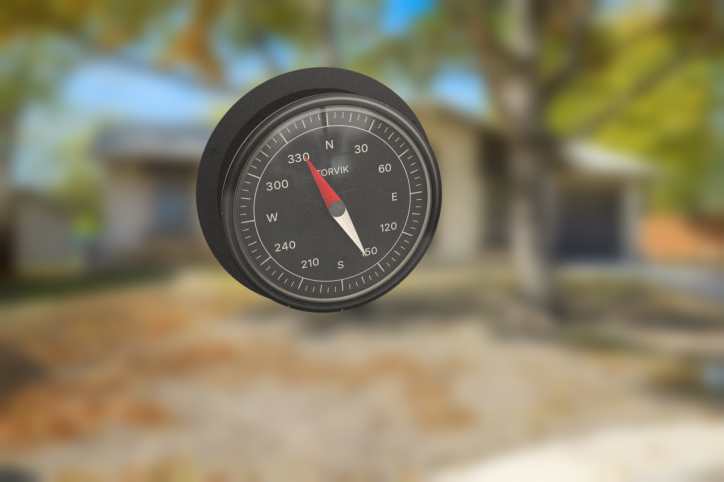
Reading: 335 °
